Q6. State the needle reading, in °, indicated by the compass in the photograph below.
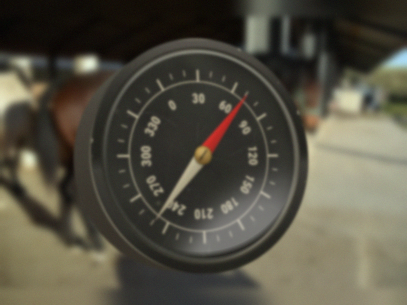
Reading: 70 °
